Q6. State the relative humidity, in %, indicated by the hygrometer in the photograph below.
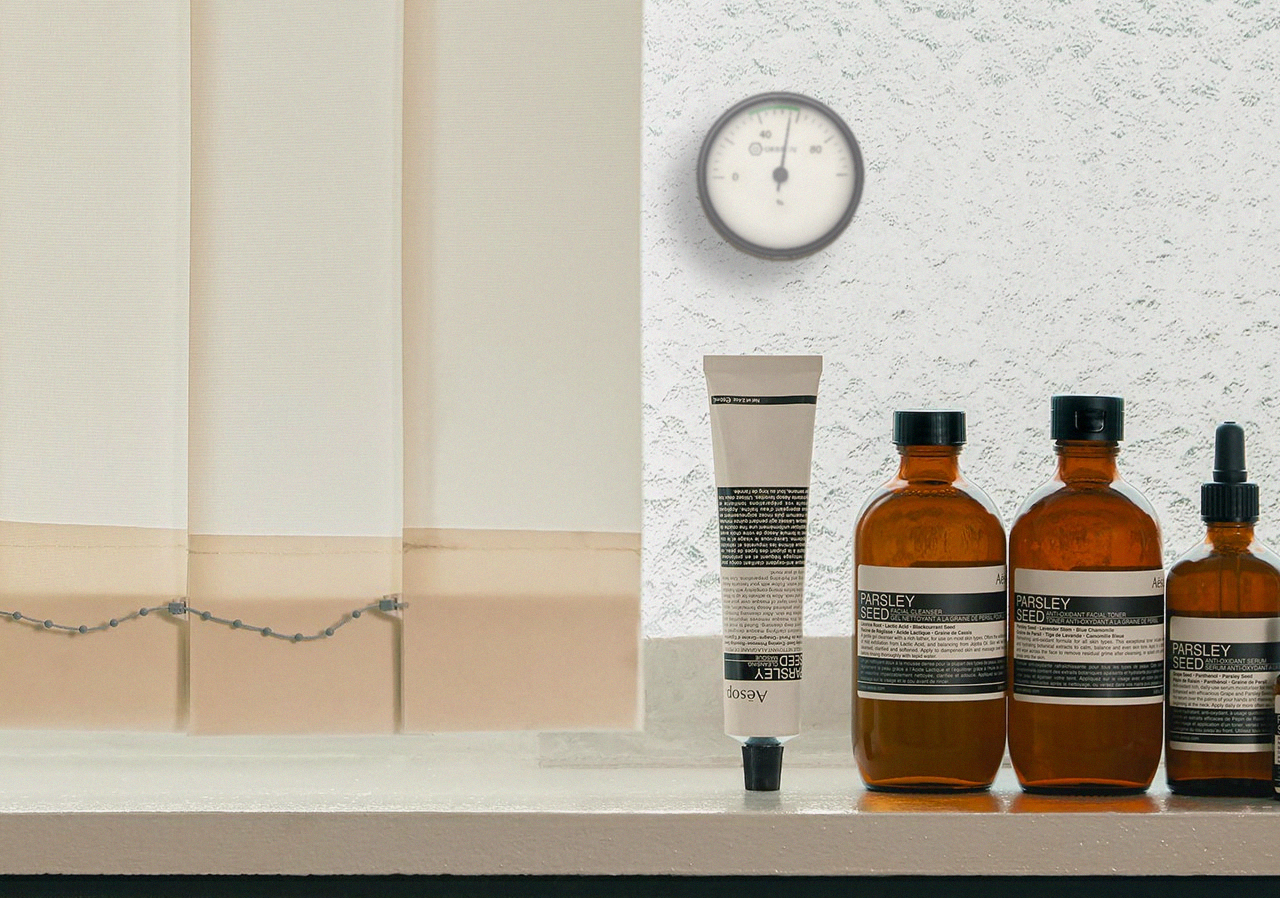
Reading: 56 %
